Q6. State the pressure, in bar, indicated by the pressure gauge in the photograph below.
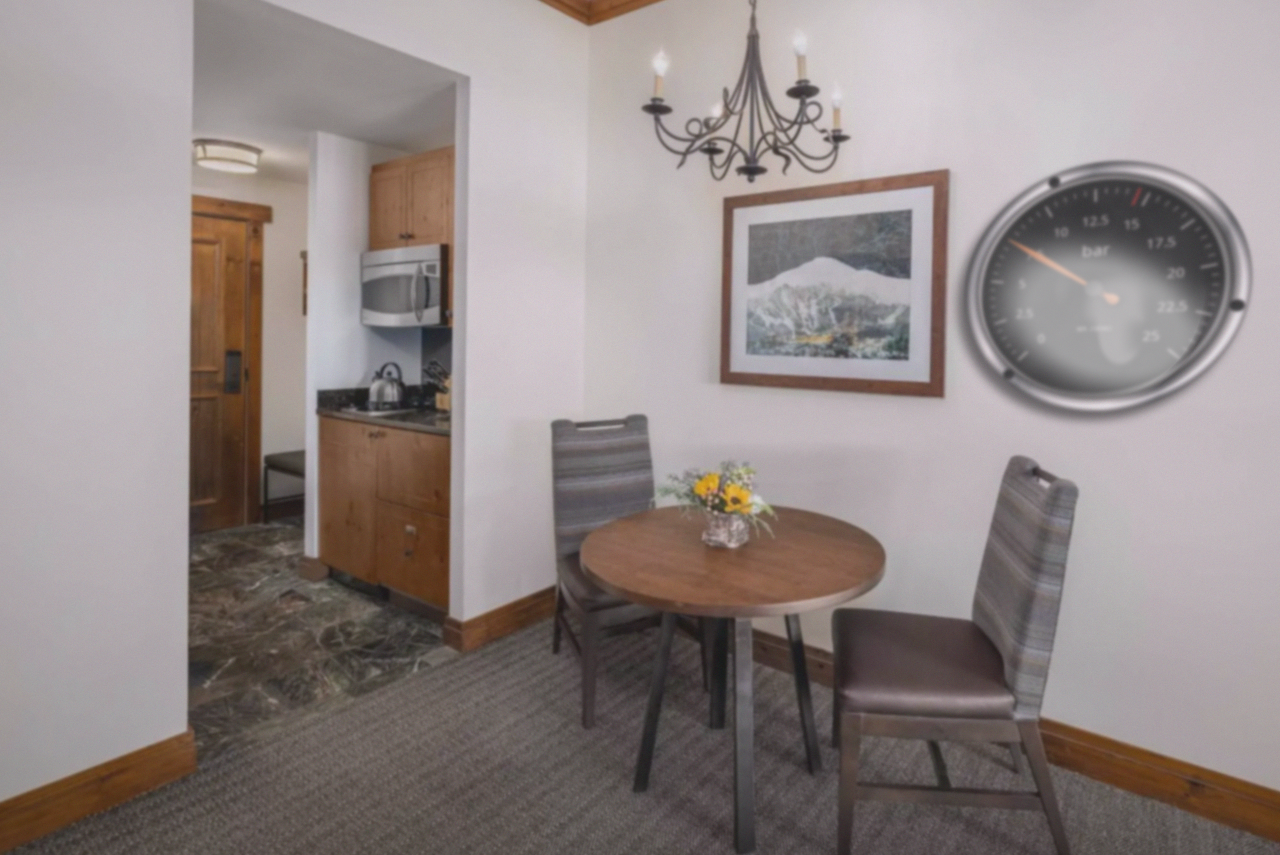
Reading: 7.5 bar
